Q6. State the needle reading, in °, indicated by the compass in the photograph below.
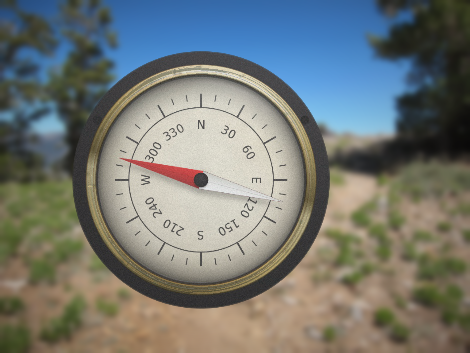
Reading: 285 °
